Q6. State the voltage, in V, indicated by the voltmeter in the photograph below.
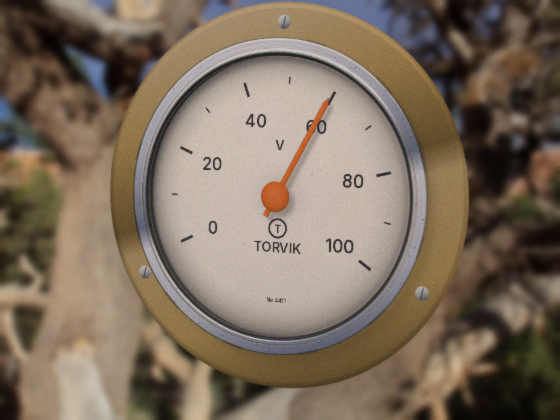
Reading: 60 V
